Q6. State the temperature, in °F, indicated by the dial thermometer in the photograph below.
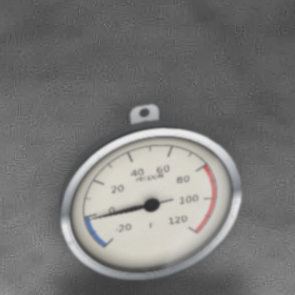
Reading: 0 °F
